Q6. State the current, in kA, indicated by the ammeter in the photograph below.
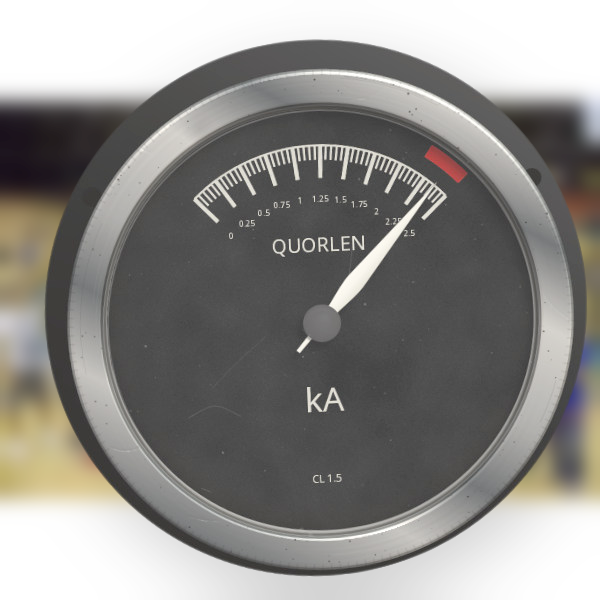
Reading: 2.35 kA
